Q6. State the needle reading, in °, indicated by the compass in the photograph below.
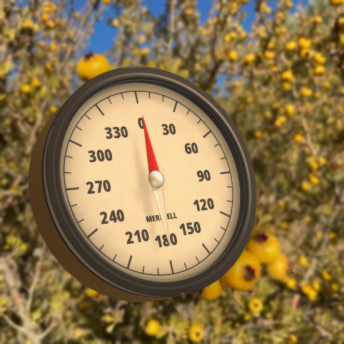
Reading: 0 °
